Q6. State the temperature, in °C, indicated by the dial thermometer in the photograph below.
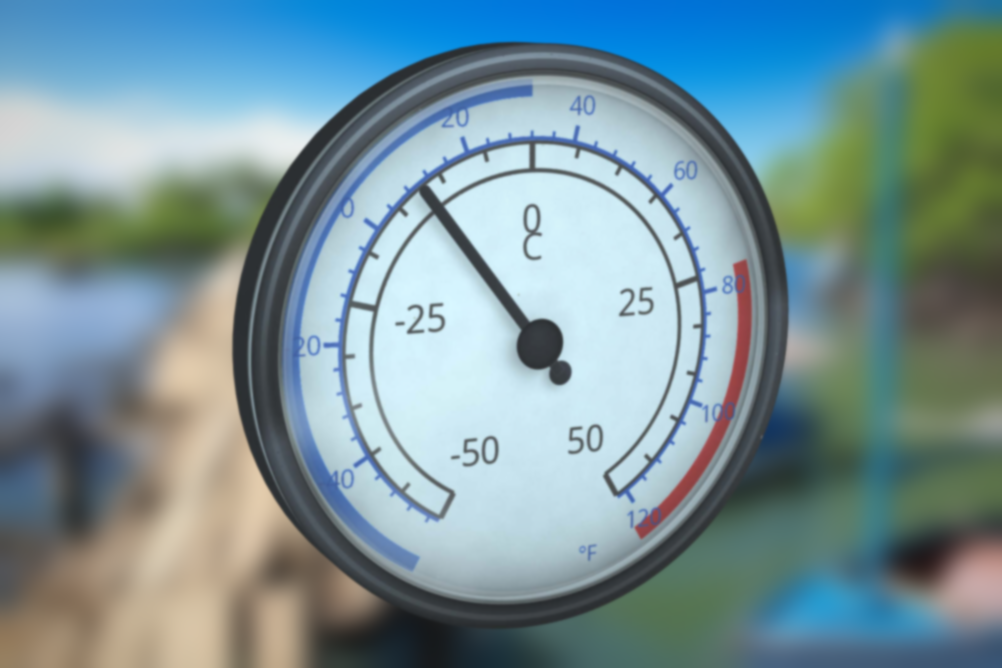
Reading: -12.5 °C
